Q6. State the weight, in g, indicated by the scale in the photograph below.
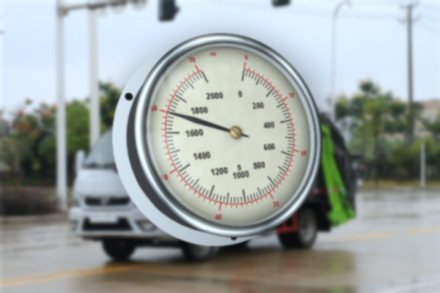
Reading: 1700 g
